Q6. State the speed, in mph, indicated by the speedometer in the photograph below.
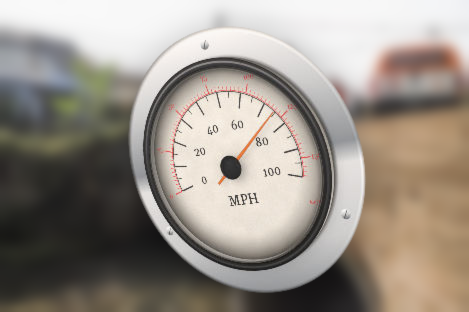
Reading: 75 mph
